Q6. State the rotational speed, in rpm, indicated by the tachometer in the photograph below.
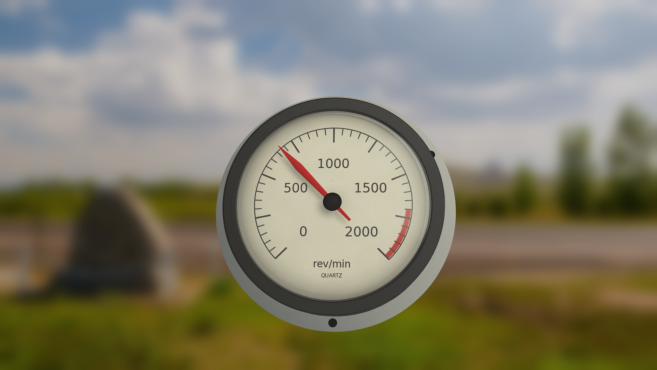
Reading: 675 rpm
